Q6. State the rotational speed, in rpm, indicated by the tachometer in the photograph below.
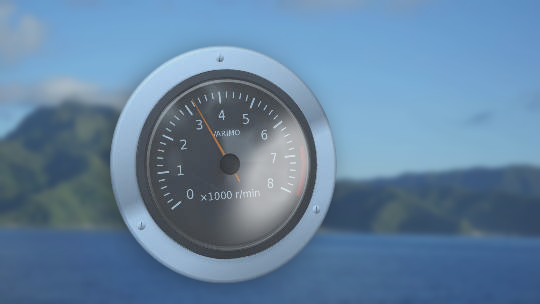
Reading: 3200 rpm
